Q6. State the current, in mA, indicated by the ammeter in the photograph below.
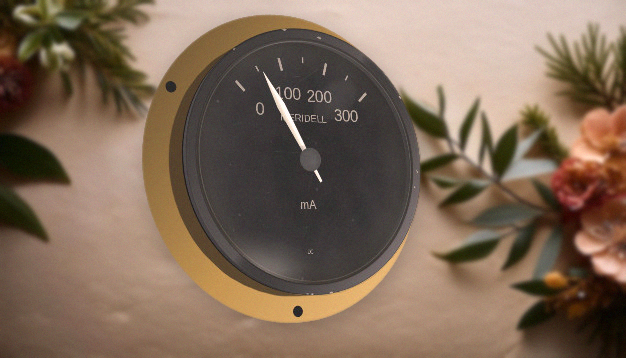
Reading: 50 mA
